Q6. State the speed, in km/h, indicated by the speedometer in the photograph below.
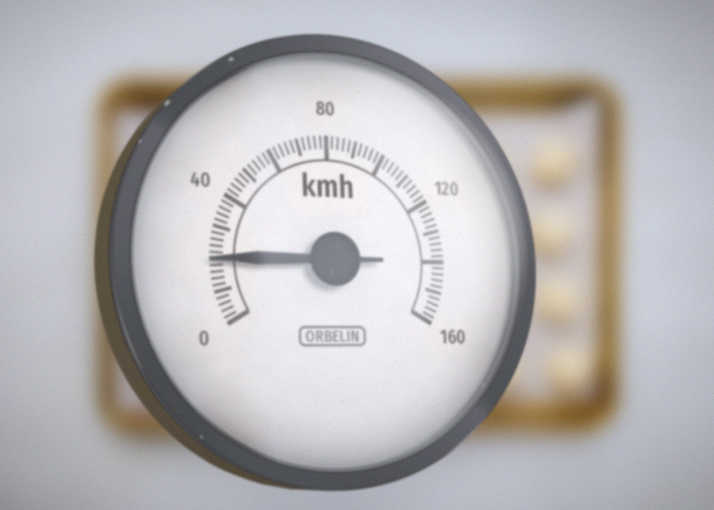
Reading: 20 km/h
